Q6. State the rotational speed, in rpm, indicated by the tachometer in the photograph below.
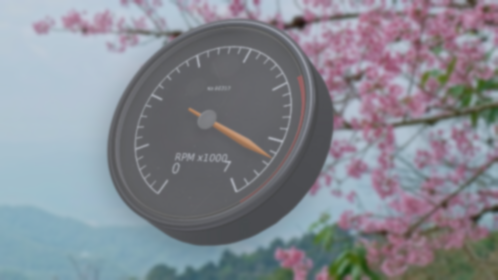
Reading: 6300 rpm
